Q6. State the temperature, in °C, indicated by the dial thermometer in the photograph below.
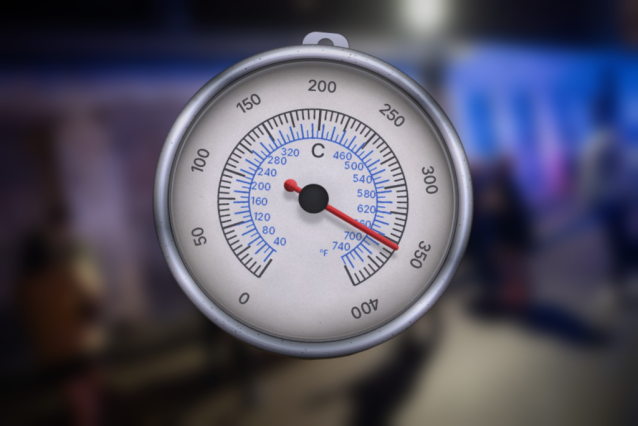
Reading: 355 °C
